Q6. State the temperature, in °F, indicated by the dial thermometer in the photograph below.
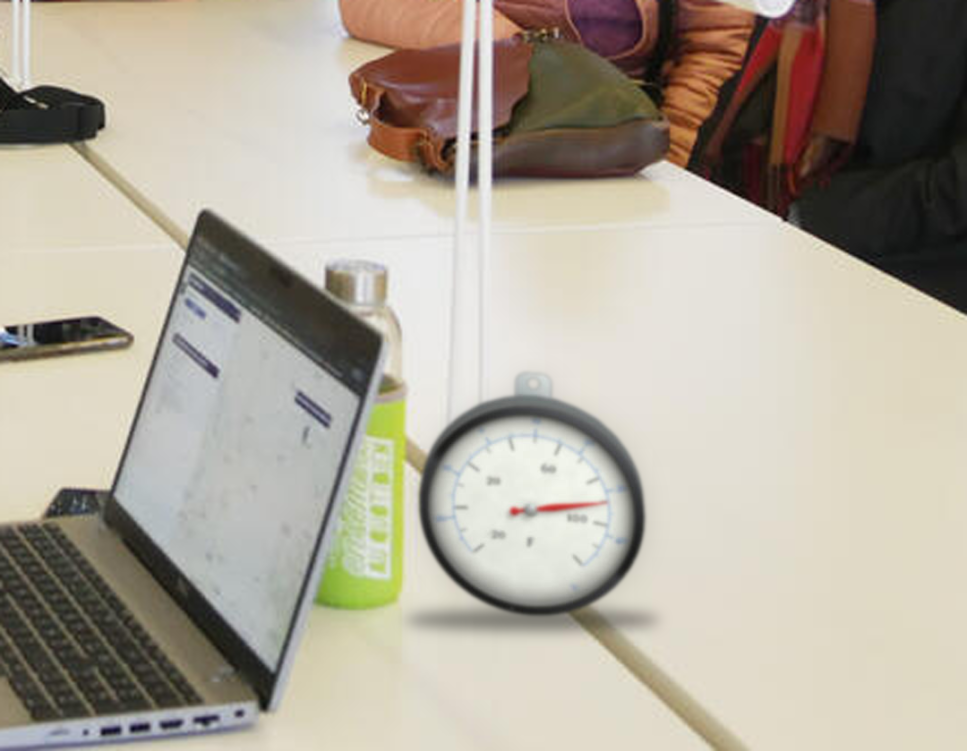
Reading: 90 °F
